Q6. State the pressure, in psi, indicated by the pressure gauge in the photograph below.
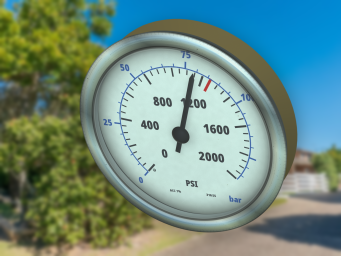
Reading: 1150 psi
